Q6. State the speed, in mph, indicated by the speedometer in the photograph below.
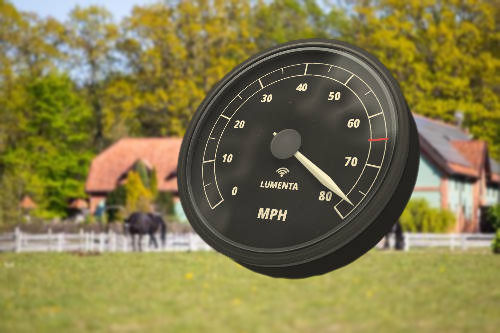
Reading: 77.5 mph
